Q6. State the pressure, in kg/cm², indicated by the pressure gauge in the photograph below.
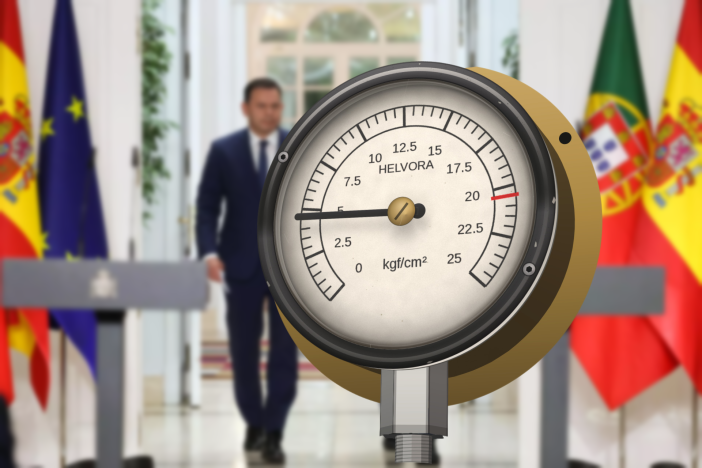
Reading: 4.5 kg/cm²
